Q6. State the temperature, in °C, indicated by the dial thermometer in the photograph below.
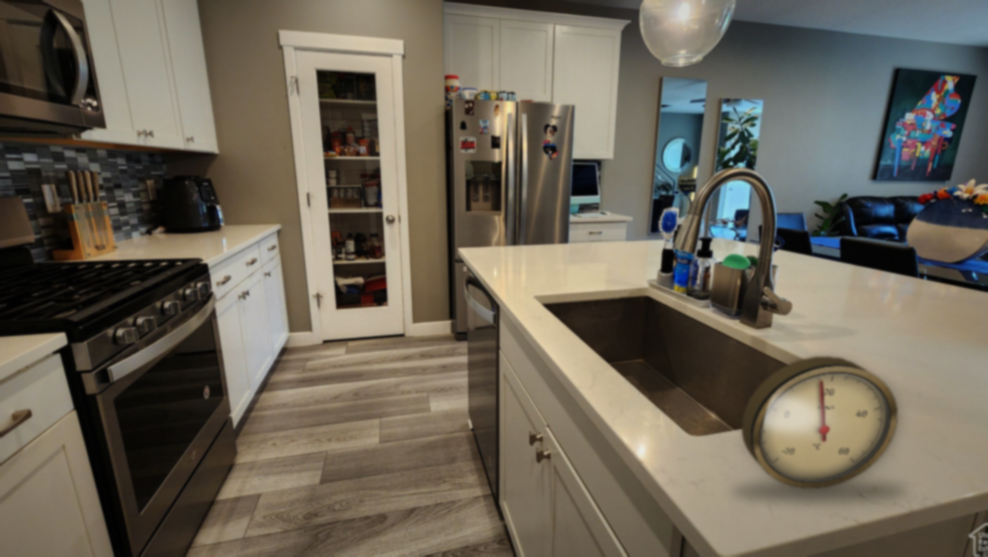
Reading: 16 °C
